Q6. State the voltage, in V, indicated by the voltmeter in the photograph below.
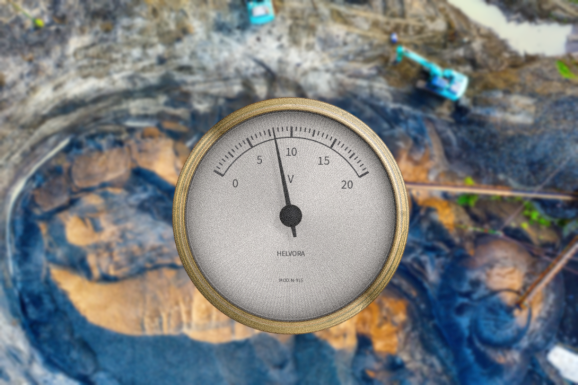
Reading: 8 V
